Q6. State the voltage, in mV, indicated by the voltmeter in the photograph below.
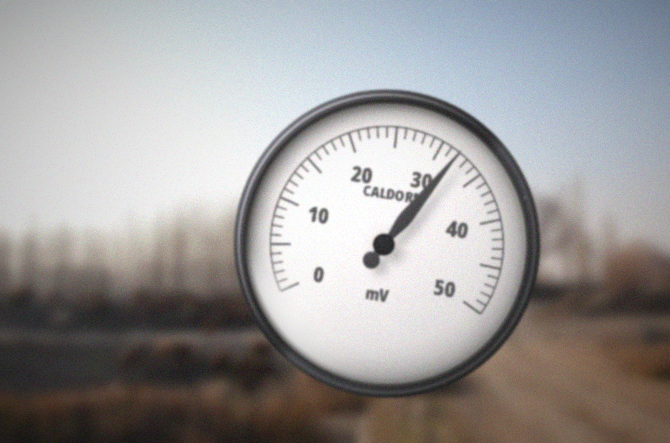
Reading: 32 mV
